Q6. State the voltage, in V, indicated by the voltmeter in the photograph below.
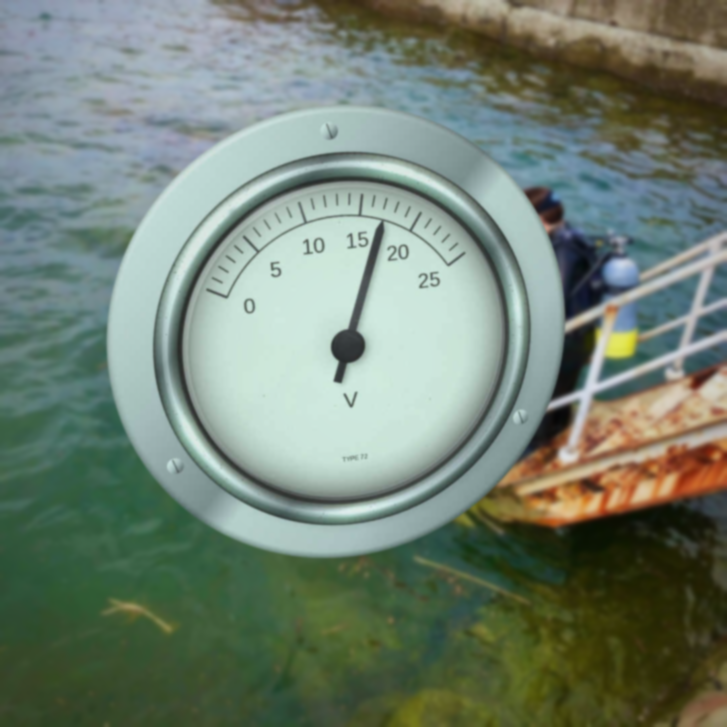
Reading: 17 V
